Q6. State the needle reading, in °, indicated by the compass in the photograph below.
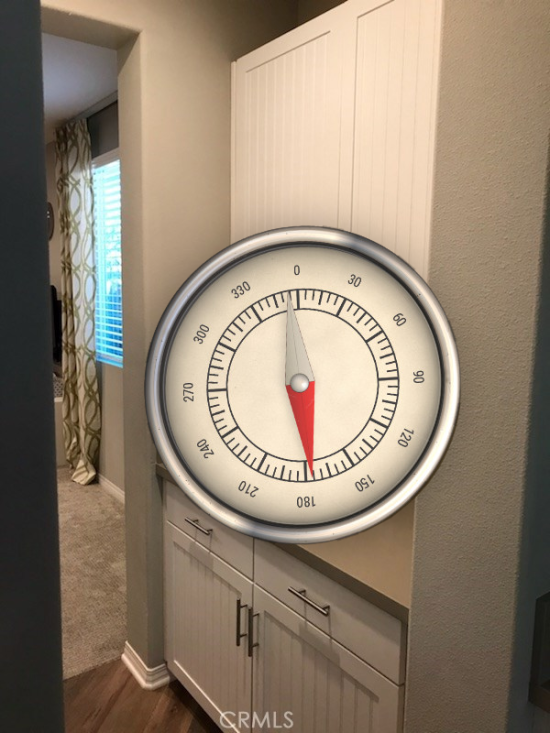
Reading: 175 °
